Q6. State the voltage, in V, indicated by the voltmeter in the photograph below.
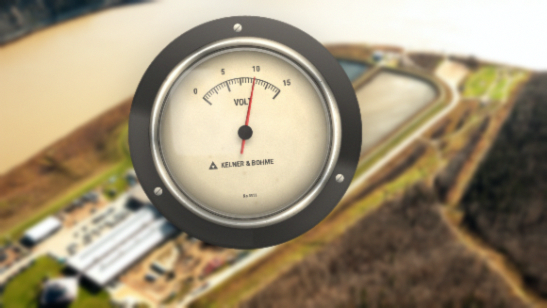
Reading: 10 V
